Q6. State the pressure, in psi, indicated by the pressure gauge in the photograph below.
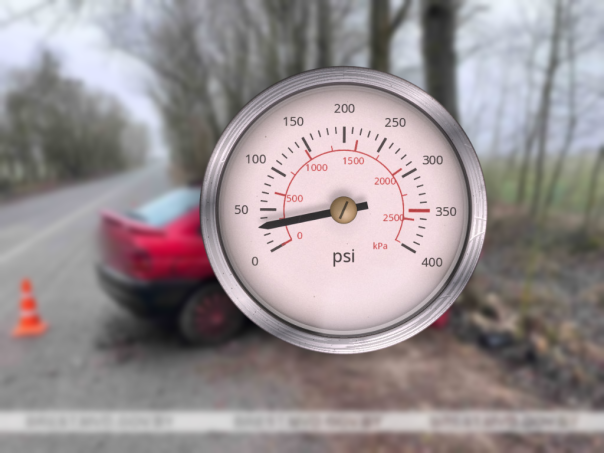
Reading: 30 psi
